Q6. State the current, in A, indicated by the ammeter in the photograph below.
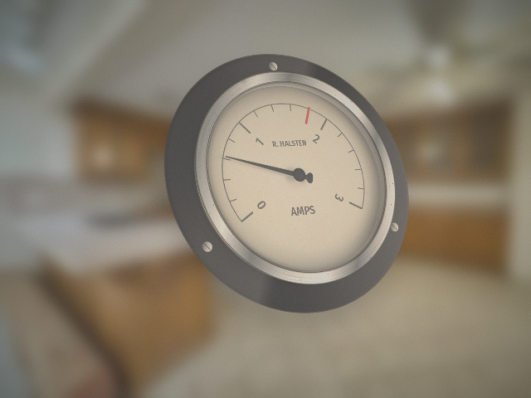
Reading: 0.6 A
